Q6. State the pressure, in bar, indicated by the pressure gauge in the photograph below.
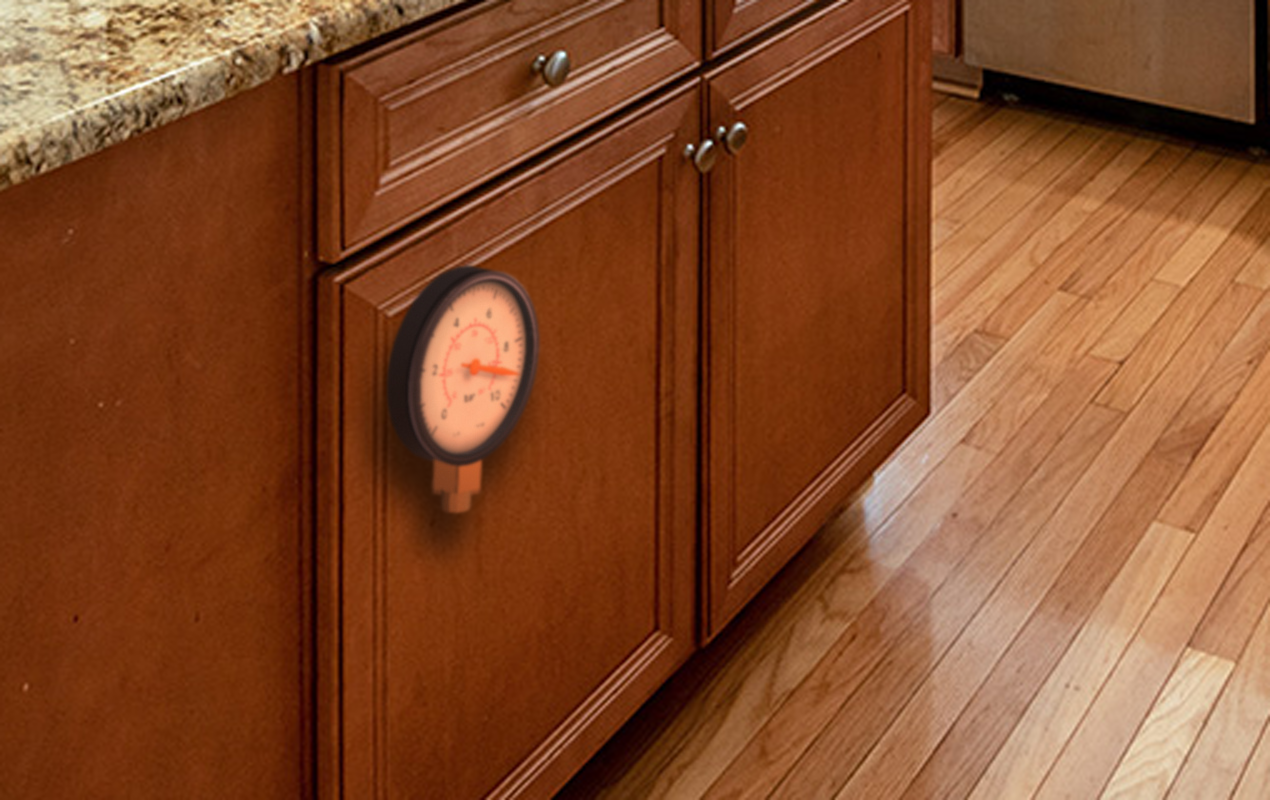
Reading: 9 bar
